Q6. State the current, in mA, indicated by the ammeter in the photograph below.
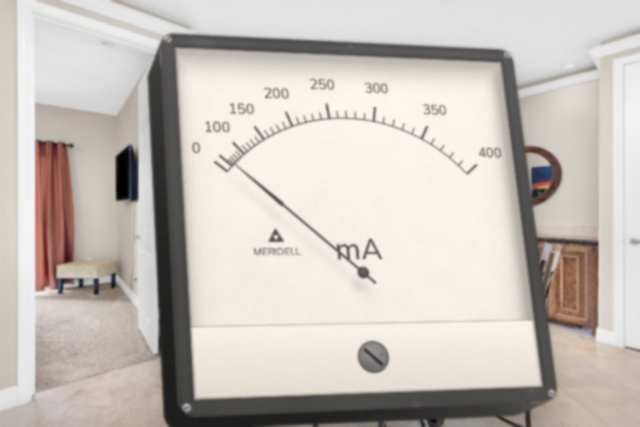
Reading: 50 mA
